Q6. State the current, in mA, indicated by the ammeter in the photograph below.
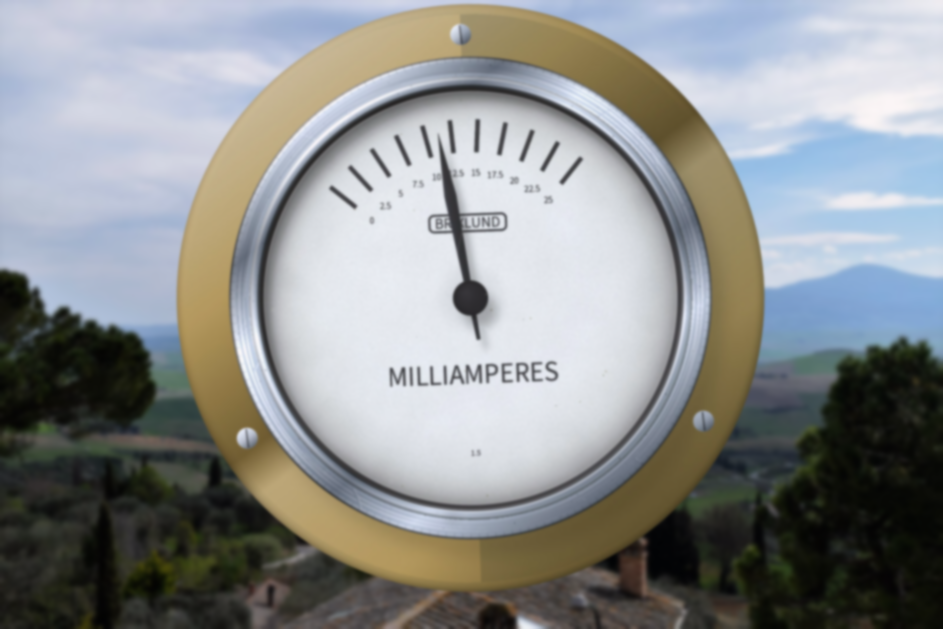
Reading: 11.25 mA
